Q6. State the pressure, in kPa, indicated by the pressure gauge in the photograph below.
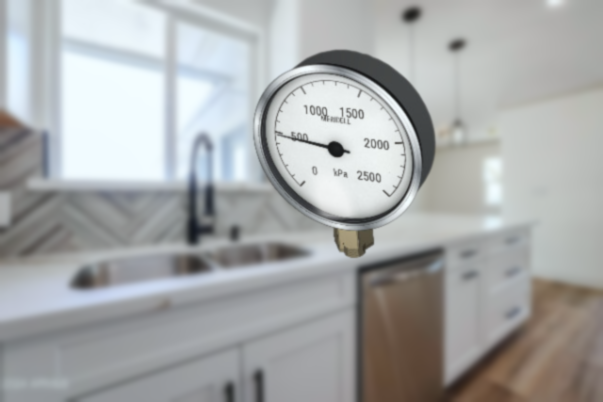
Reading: 500 kPa
